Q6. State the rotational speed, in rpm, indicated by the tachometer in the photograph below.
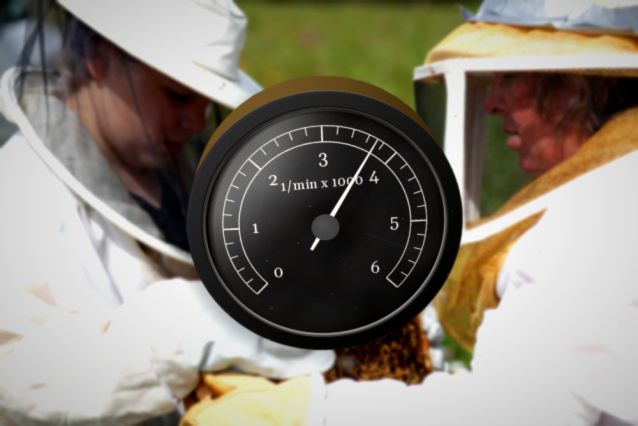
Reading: 3700 rpm
